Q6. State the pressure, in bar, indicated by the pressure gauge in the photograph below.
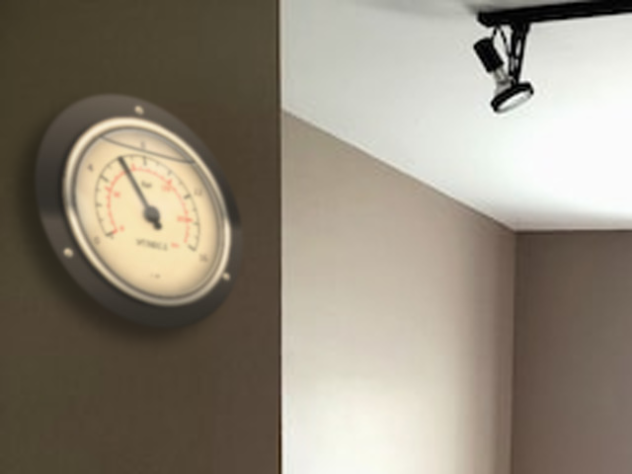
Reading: 6 bar
